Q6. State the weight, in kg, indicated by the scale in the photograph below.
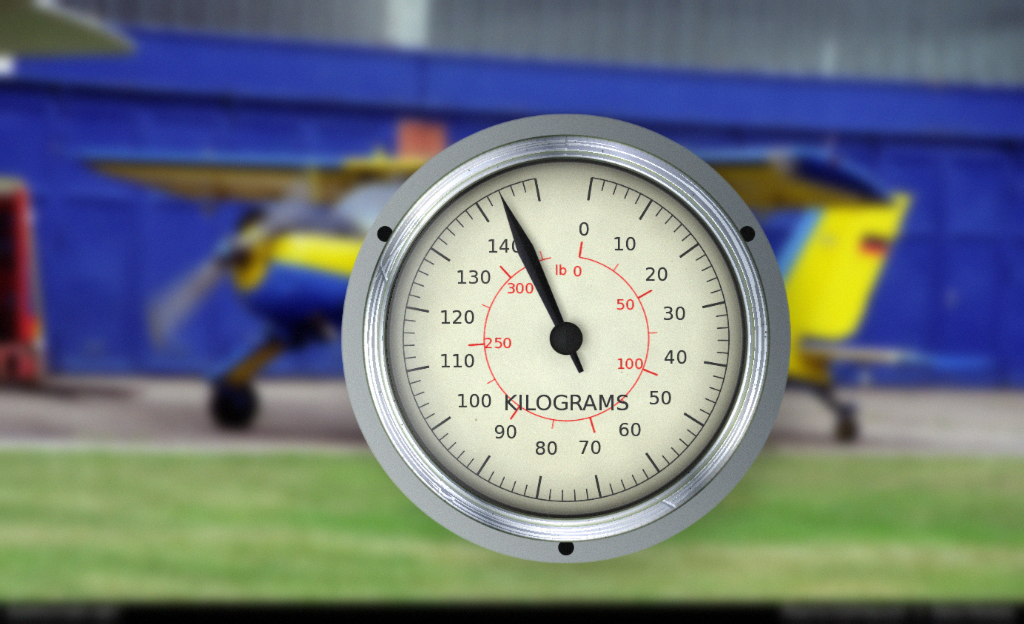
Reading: 144 kg
